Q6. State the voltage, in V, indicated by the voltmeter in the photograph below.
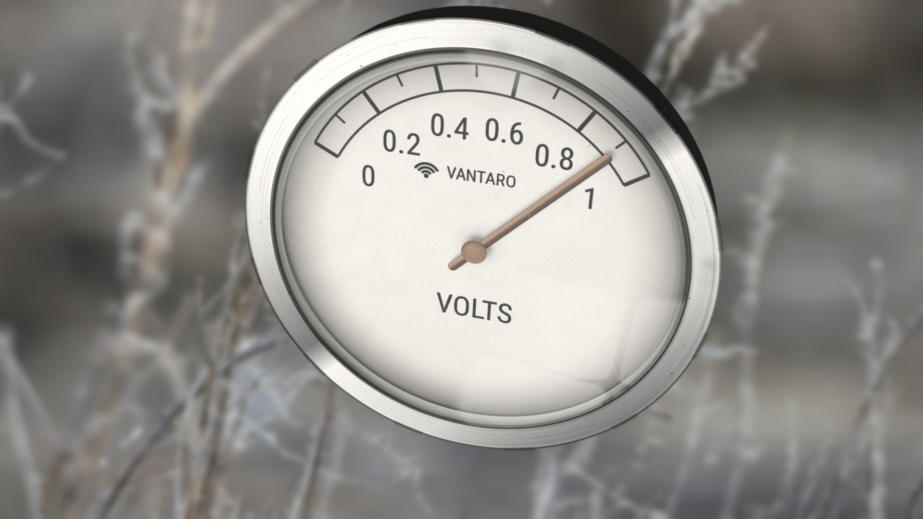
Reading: 0.9 V
